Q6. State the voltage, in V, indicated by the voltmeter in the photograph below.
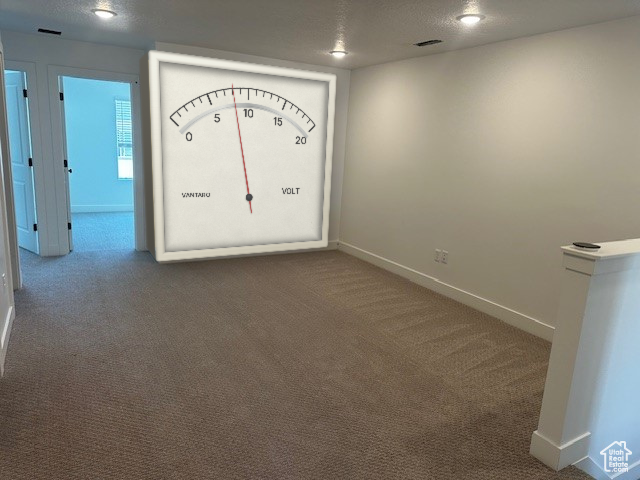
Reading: 8 V
